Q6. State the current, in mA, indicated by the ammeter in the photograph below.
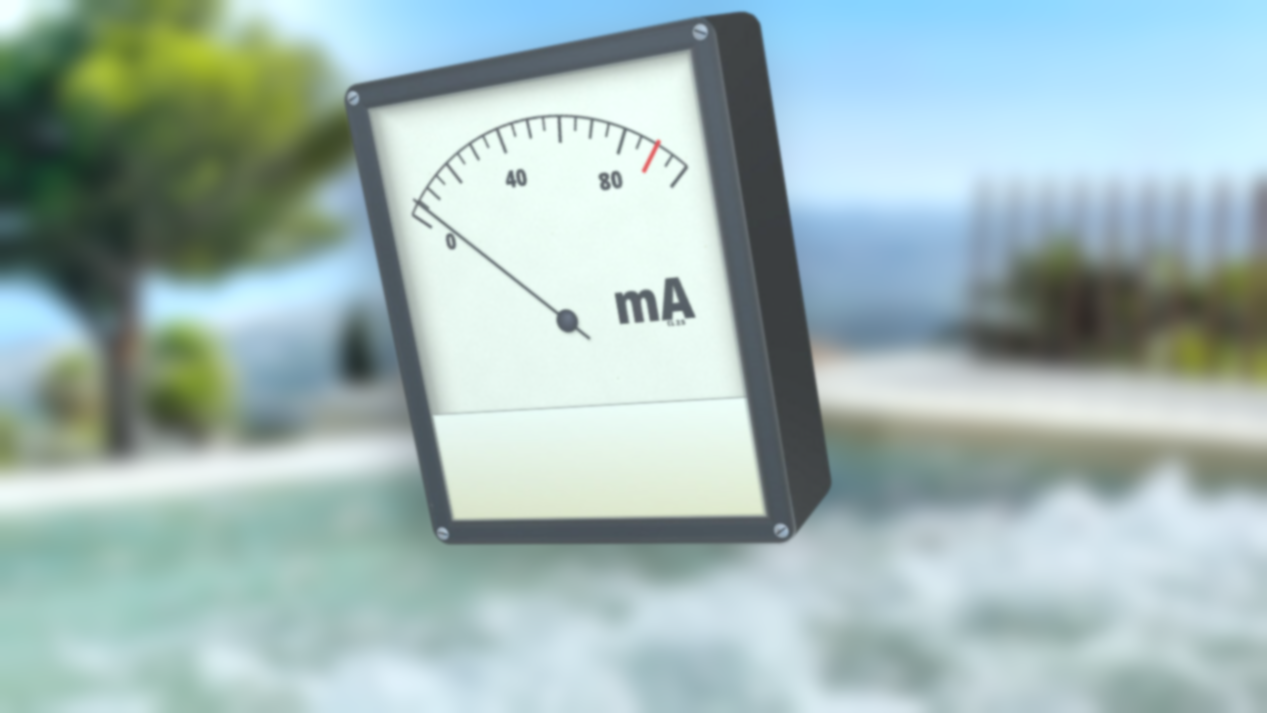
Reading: 5 mA
